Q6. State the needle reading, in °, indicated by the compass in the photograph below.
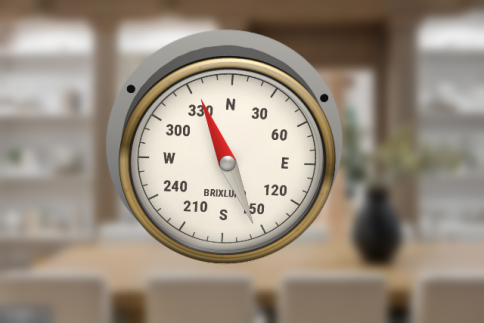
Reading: 335 °
